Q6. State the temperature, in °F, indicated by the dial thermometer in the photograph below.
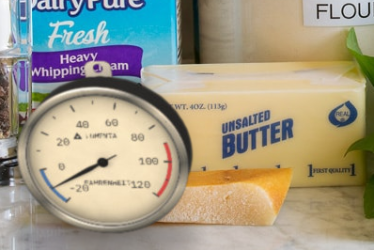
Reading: -10 °F
